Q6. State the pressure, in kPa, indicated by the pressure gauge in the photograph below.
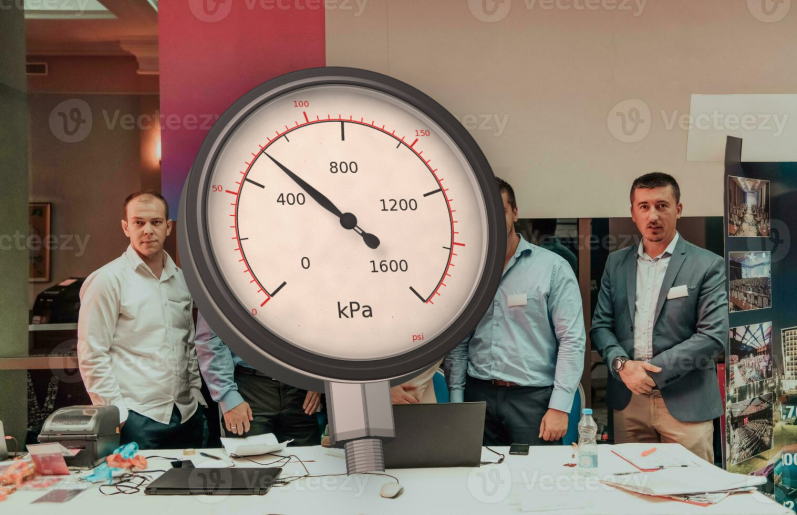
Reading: 500 kPa
